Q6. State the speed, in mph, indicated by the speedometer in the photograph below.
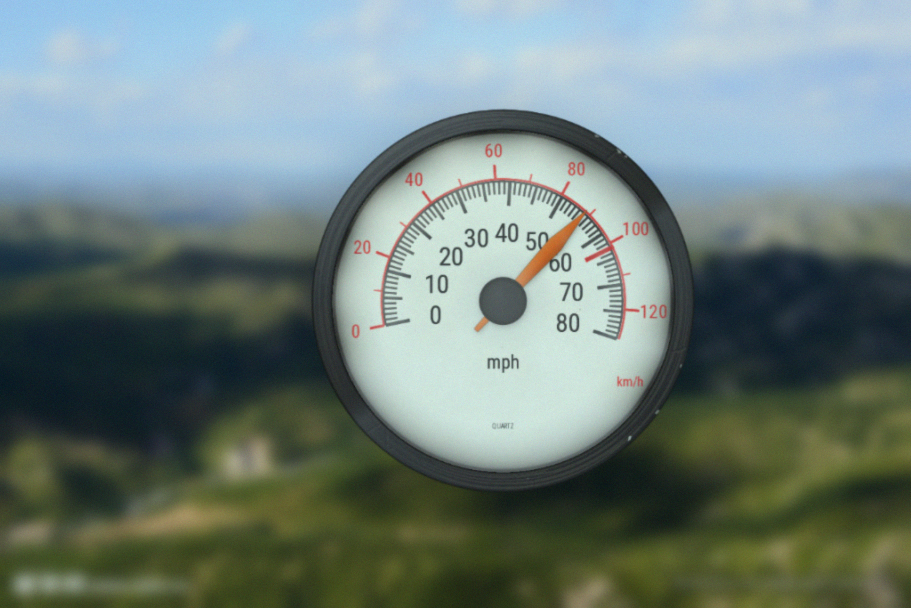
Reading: 55 mph
